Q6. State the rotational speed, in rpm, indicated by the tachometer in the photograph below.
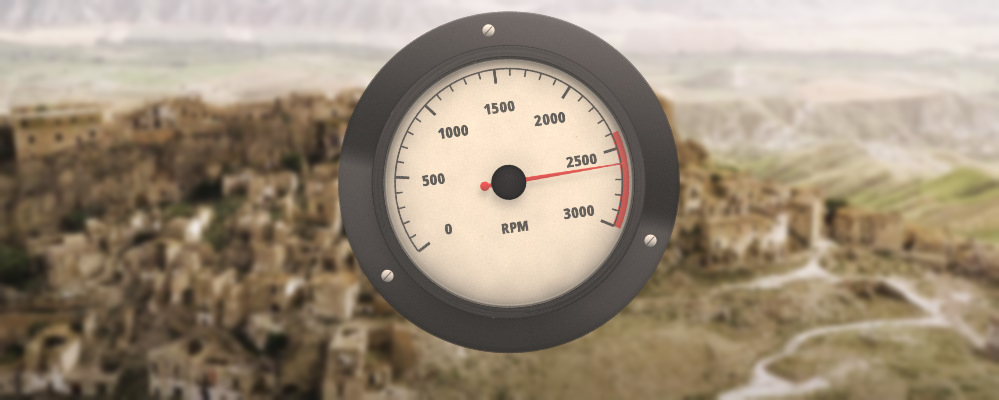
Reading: 2600 rpm
